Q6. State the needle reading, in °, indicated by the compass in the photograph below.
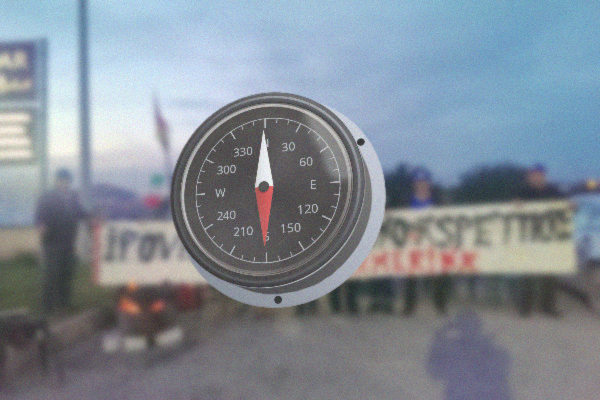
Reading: 180 °
